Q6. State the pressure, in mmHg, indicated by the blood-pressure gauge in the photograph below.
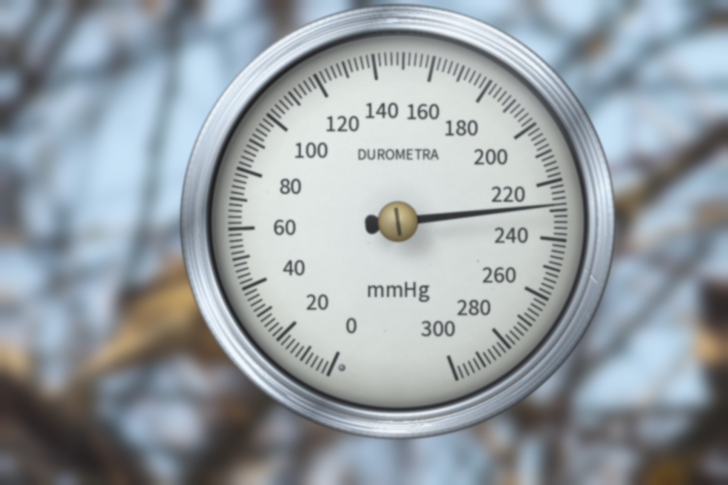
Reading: 228 mmHg
